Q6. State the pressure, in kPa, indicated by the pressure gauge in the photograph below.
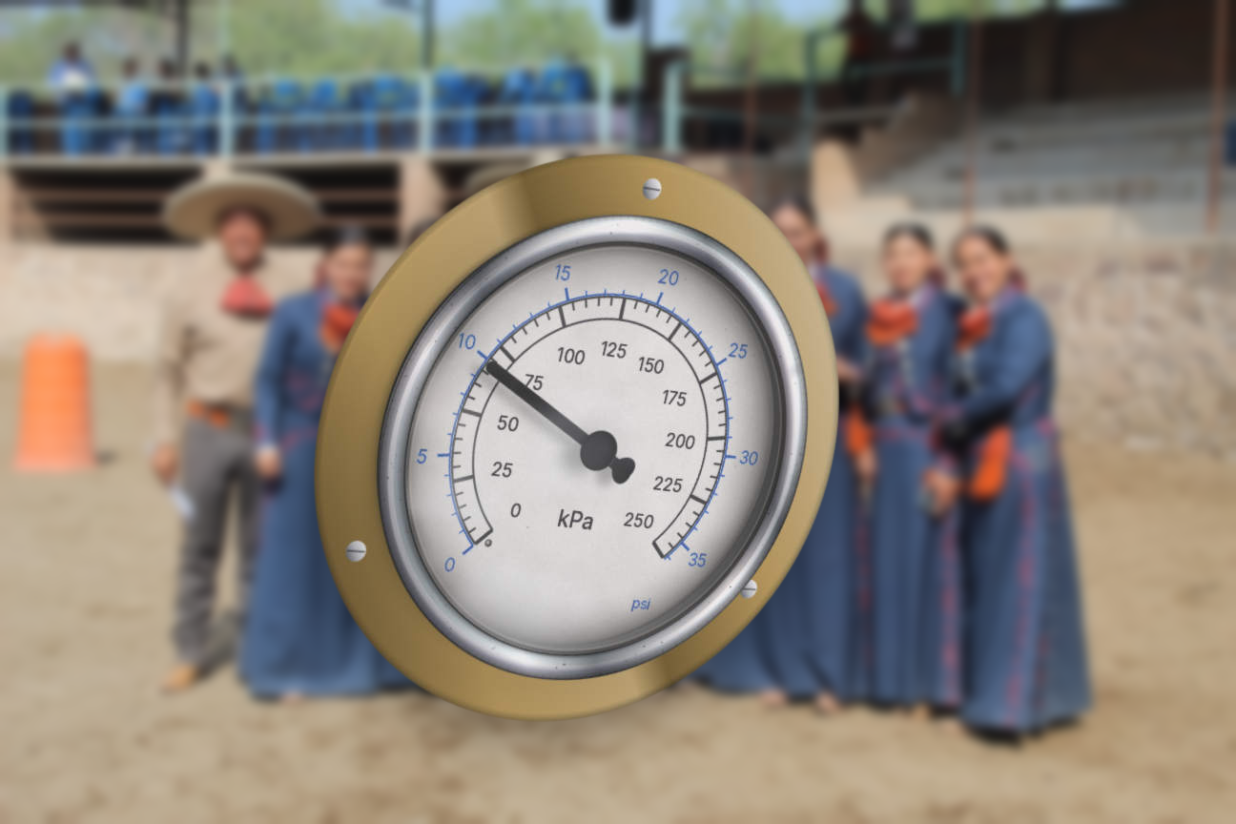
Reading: 67.5 kPa
